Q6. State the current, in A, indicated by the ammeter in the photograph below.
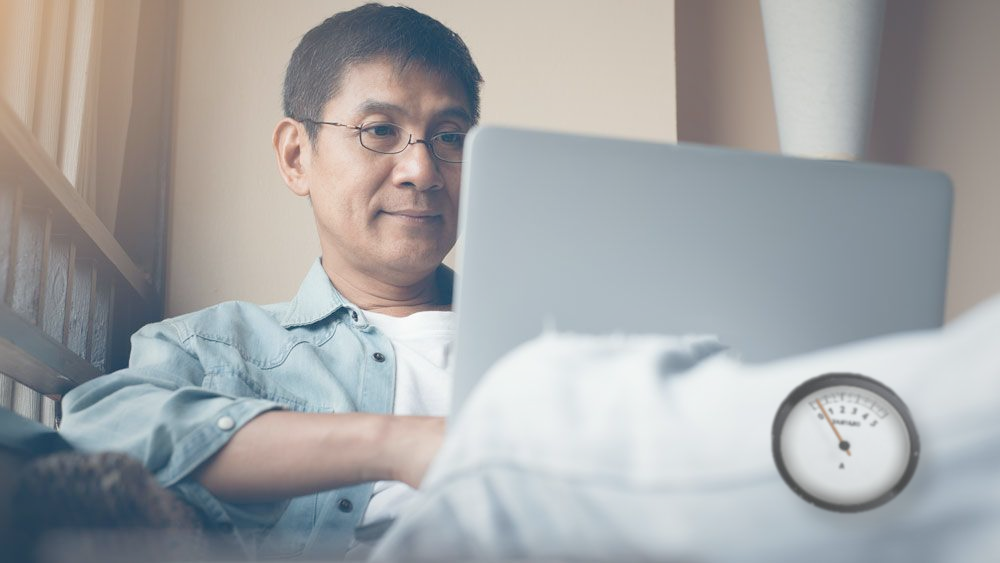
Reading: 0.5 A
